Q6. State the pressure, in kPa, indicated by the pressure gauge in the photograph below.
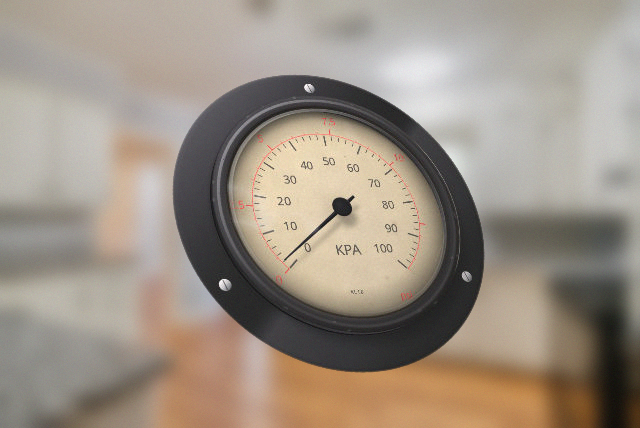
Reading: 2 kPa
